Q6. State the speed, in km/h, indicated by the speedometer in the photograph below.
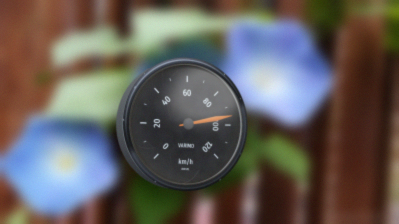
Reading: 95 km/h
